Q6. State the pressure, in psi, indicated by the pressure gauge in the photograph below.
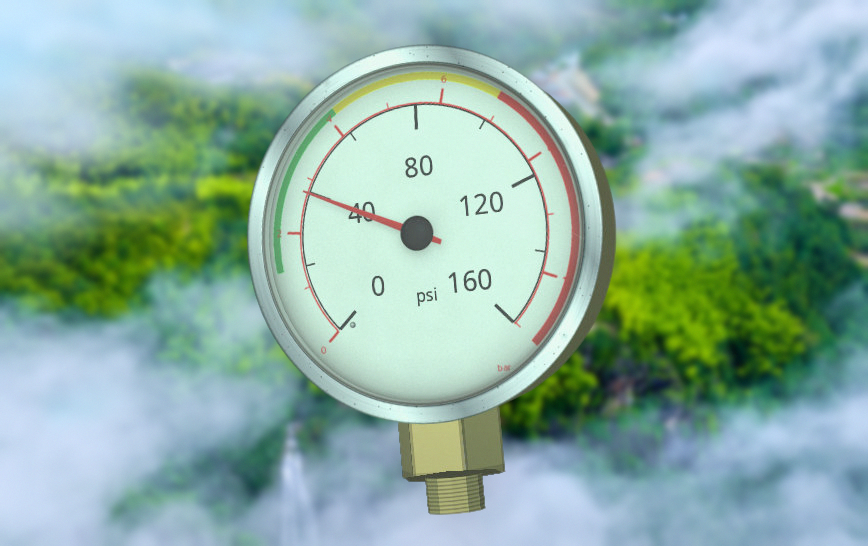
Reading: 40 psi
